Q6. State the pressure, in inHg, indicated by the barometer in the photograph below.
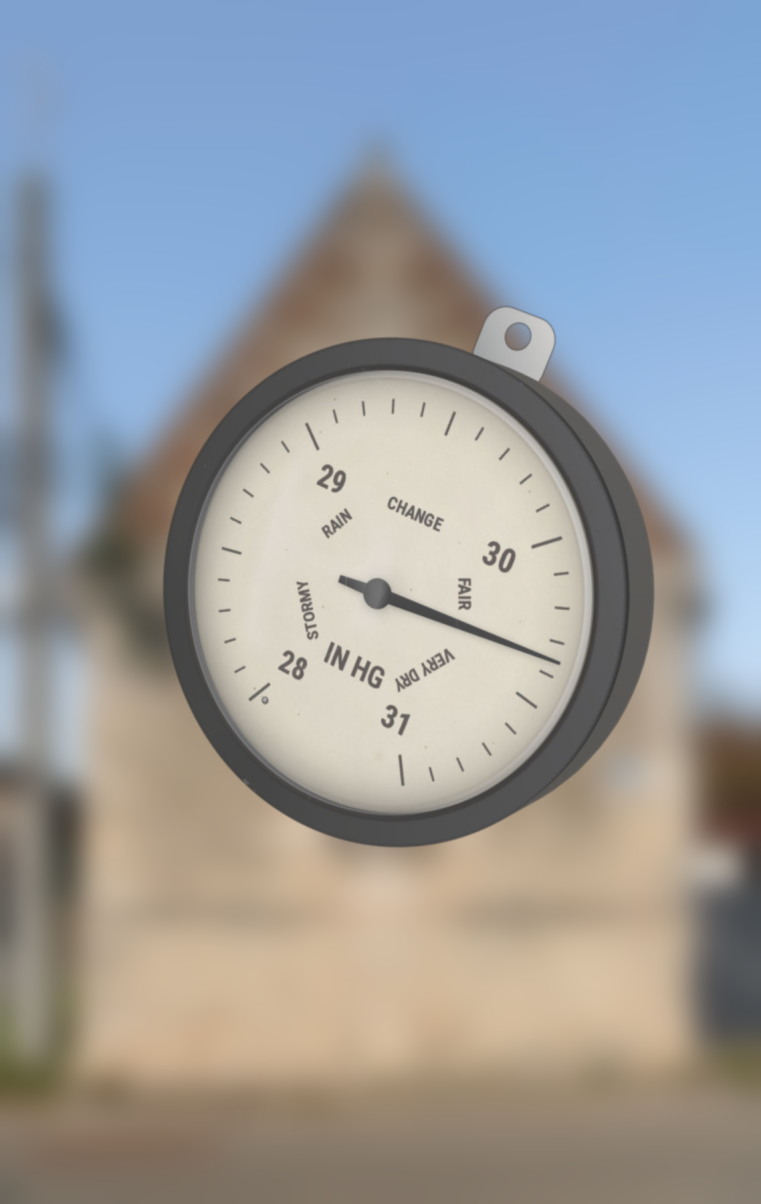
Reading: 30.35 inHg
